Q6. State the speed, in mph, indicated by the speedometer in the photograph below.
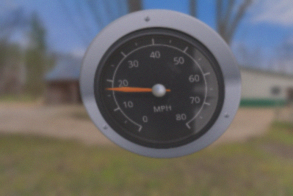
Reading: 17.5 mph
